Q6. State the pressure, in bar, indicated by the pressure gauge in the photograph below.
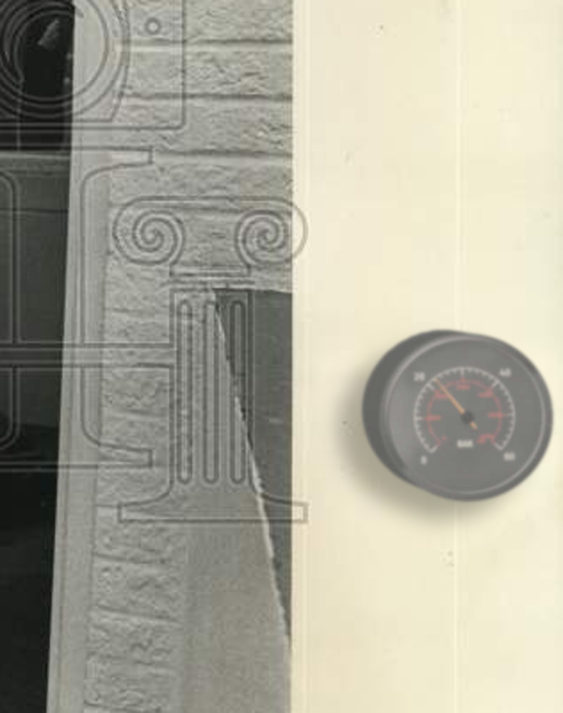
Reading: 22 bar
